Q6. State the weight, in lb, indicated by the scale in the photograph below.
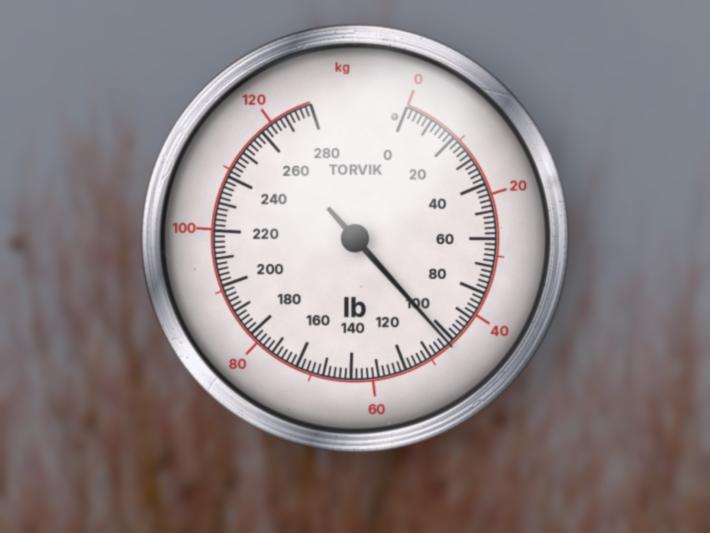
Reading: 102 lb
